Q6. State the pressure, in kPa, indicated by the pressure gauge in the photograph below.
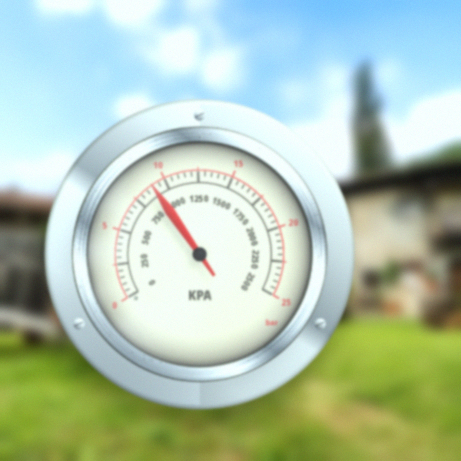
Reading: 900 kPa
